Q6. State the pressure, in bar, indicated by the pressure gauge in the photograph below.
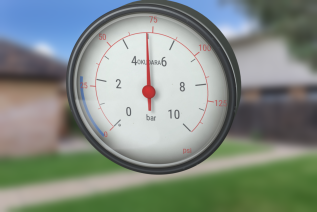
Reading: 5 bar
